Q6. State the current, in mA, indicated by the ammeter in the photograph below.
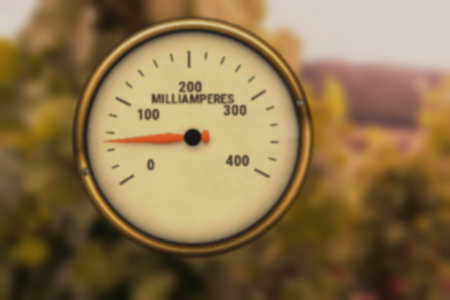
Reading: 50 mA
